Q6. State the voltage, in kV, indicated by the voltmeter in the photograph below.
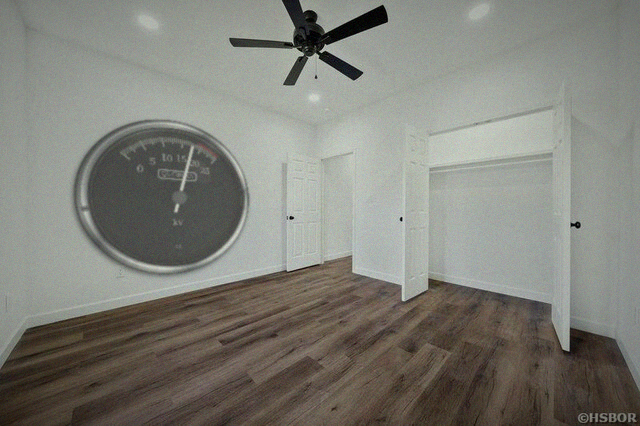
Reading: 17.5 kV
